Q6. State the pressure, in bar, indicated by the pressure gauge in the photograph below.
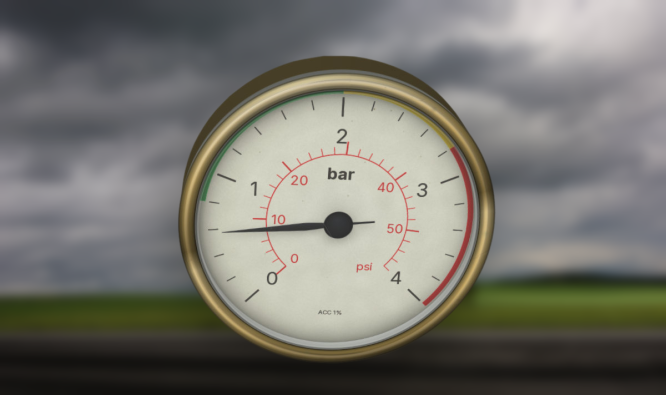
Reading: 0.6 bar
